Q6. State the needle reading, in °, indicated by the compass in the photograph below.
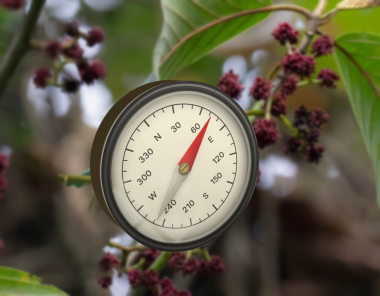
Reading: 70 °
